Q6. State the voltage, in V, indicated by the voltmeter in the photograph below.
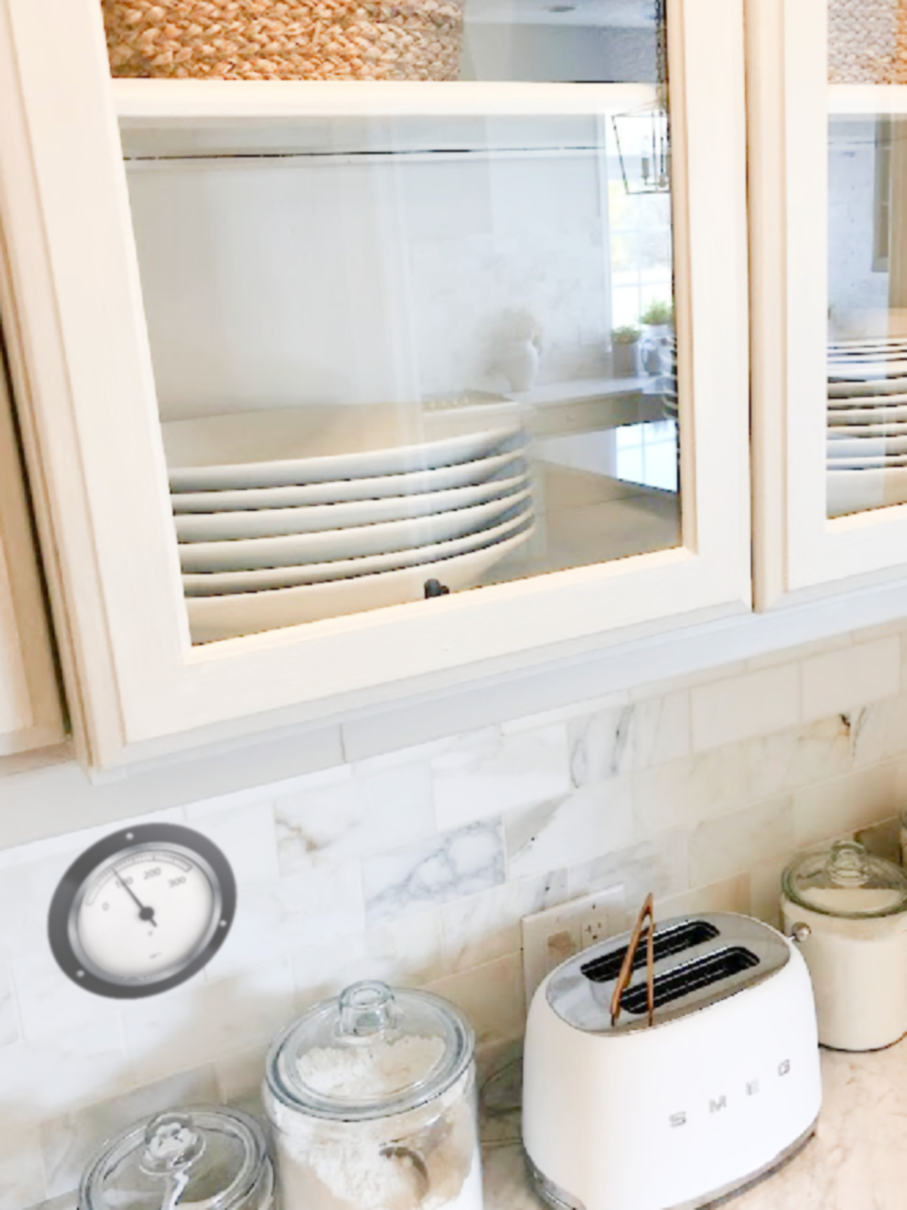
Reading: 100 V
